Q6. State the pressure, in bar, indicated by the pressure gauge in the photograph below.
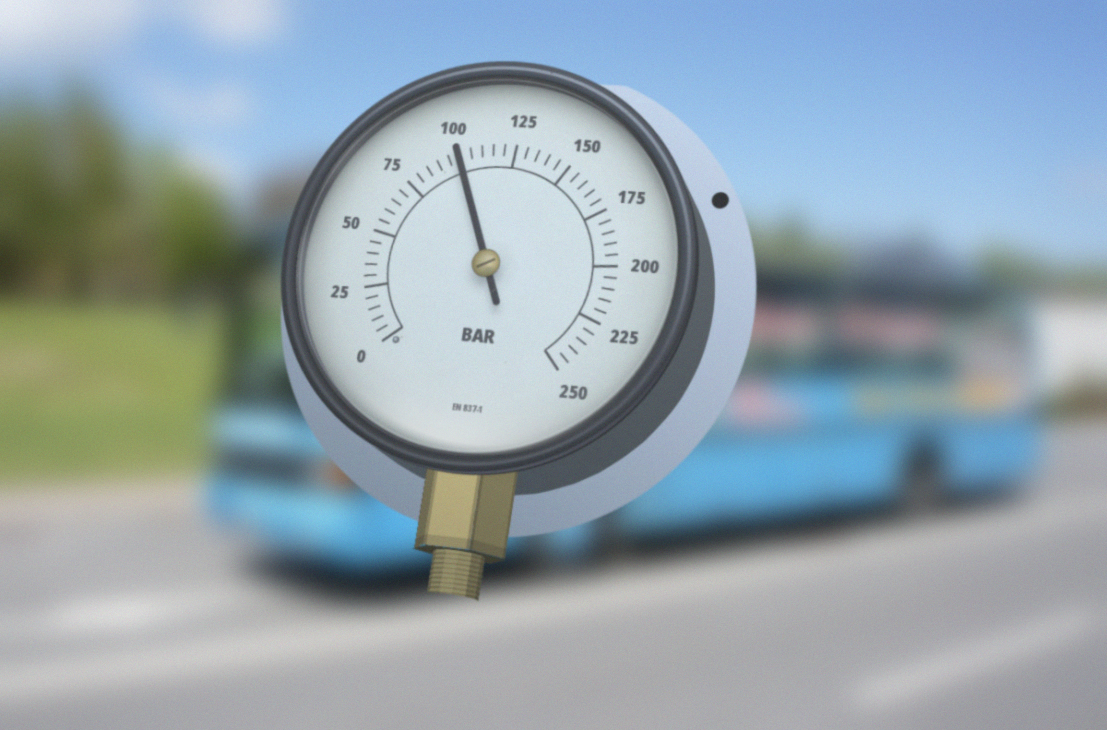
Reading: 100 bar
